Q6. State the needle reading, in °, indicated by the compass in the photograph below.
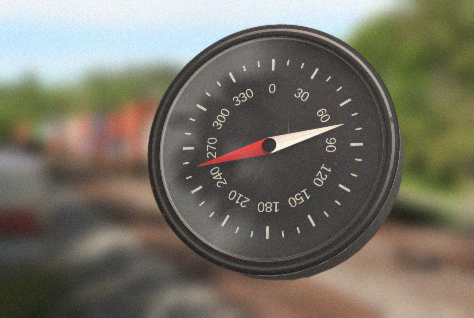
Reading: 255 °
